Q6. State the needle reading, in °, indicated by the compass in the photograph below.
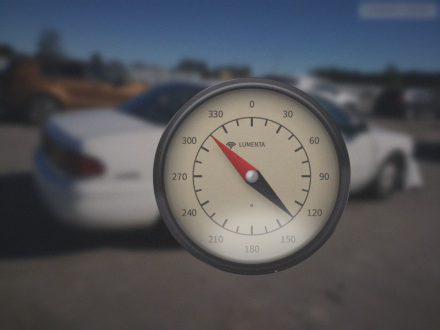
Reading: 315 °
